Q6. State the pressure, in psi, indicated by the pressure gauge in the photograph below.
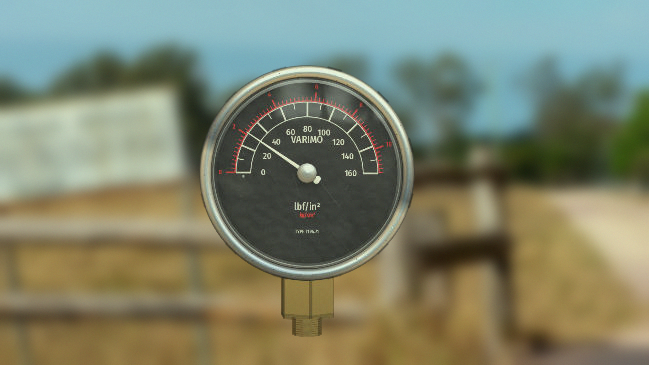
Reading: 30 psi
